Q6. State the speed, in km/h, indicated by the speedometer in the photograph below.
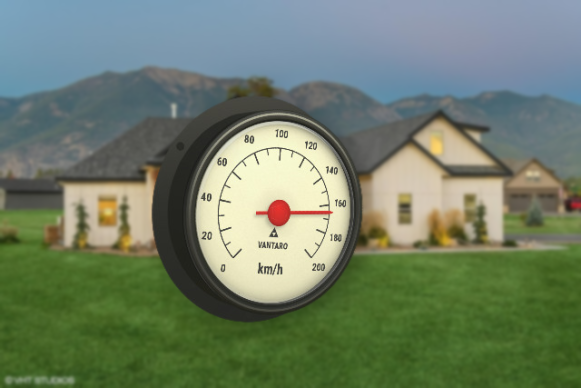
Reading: 165 km/h
